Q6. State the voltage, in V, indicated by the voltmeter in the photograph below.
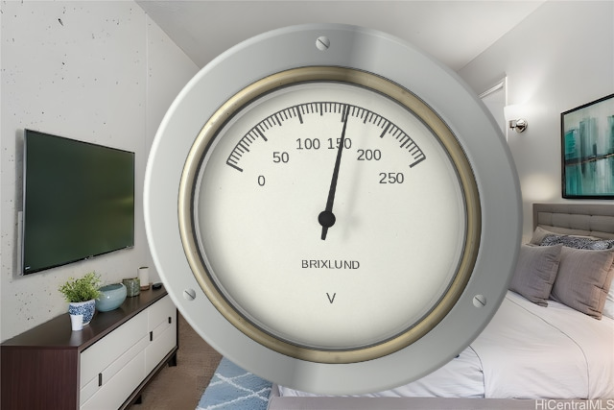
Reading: 155 V
